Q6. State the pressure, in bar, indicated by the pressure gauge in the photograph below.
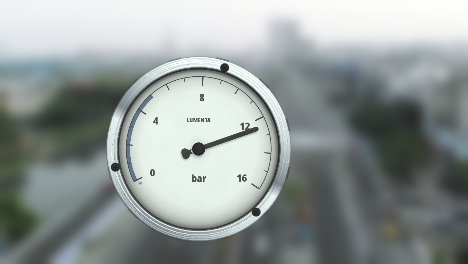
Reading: 12.5 bar
